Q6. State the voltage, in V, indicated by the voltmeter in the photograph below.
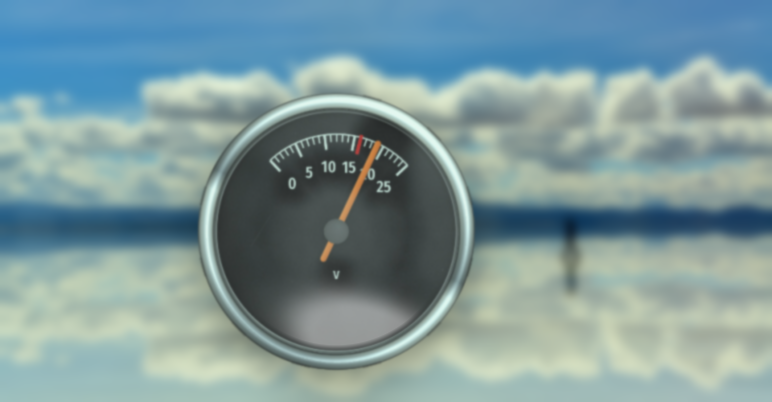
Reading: 19 V
